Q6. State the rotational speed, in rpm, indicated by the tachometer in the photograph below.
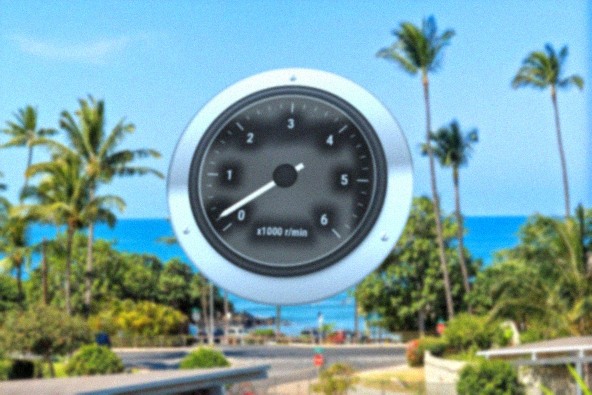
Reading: 200 rpm
